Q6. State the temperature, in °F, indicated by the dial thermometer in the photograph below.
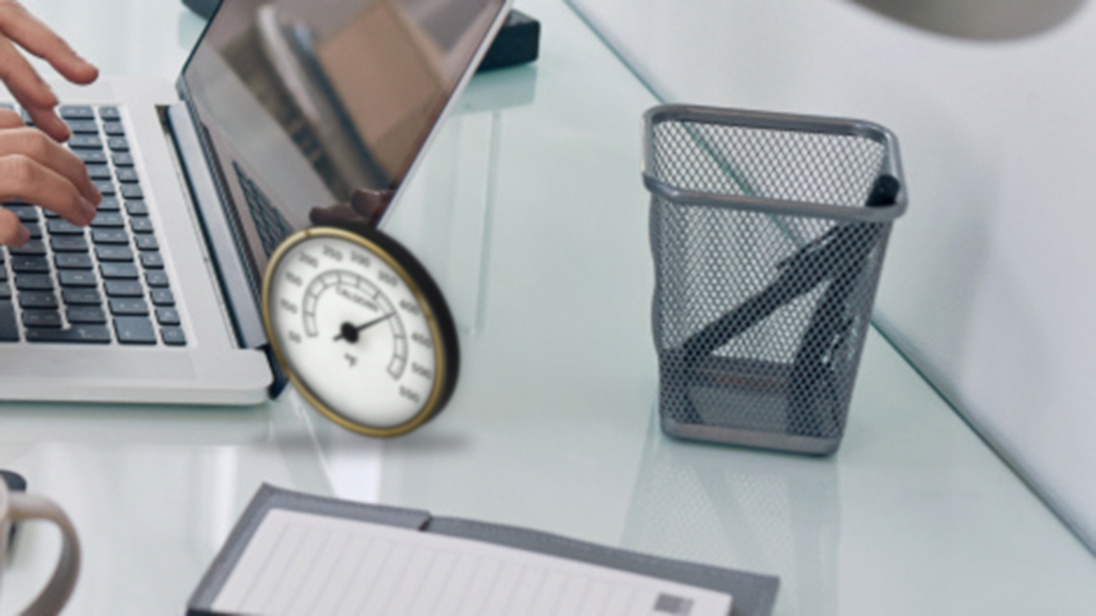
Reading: 400 °F
